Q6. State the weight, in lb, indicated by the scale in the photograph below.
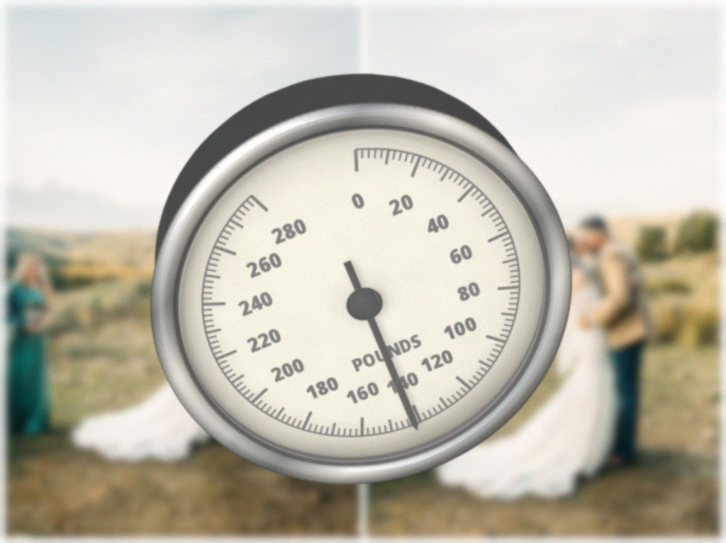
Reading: 142 lb
